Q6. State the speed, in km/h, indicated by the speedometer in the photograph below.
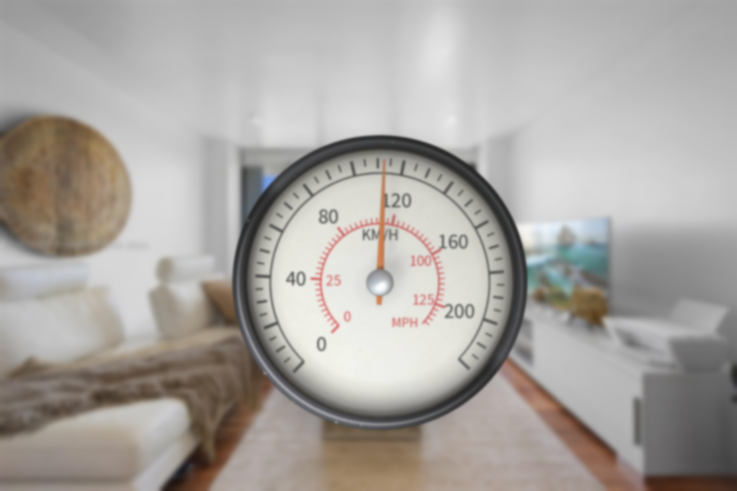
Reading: 112.5 km/h
